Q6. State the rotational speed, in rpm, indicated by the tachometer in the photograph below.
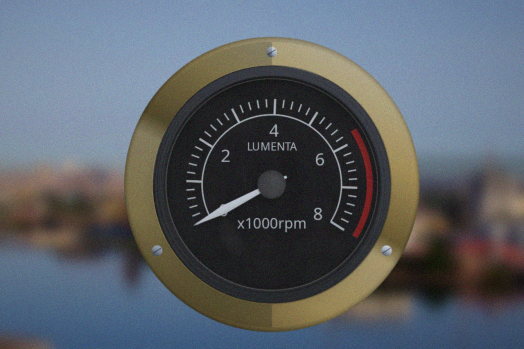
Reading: 0 rpm
